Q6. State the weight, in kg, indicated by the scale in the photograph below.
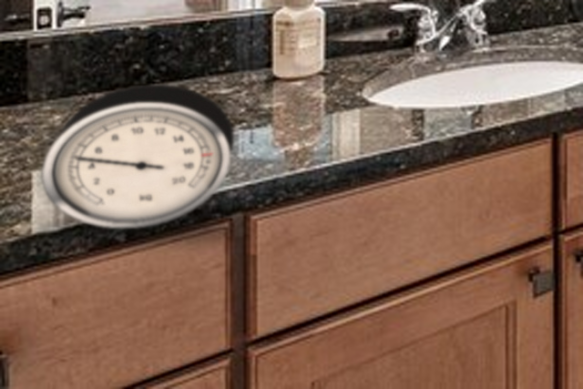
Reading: 5 kg
